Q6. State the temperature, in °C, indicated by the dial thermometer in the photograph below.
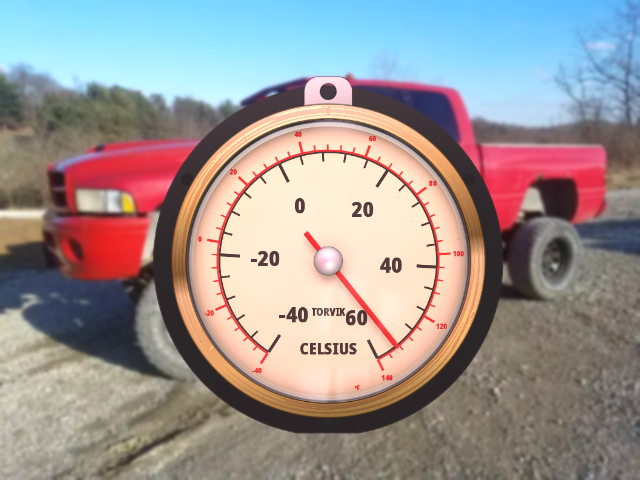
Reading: 56 °C
